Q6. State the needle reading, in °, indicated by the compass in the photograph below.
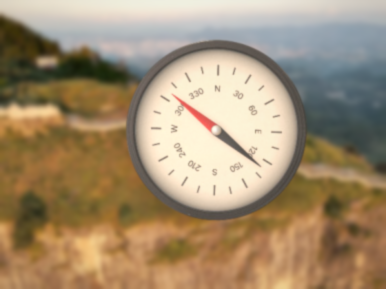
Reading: 307.5 °
